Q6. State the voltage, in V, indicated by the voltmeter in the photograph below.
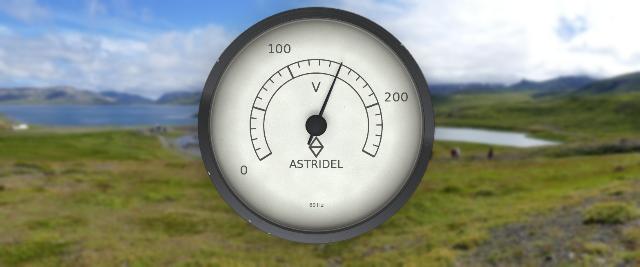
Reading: 150 V
